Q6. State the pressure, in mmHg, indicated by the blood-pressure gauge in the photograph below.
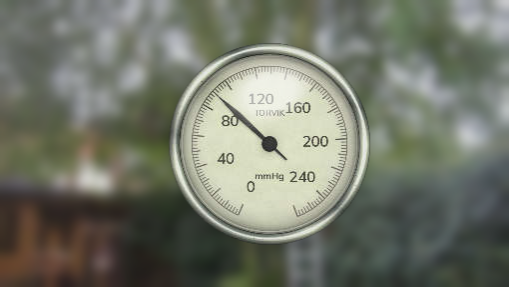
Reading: 90 mmHg
